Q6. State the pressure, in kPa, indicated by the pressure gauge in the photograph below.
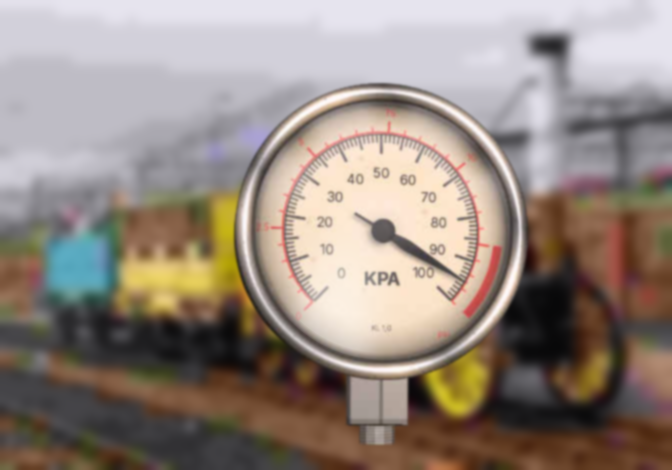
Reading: 95 kPa
